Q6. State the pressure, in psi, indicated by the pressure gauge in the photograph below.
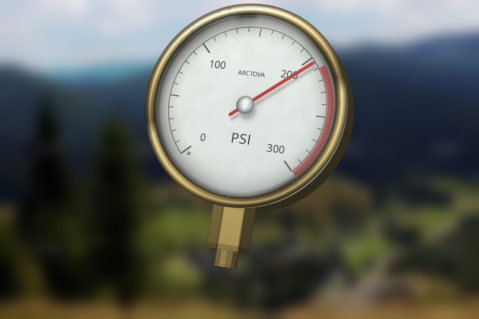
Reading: 205 psi
